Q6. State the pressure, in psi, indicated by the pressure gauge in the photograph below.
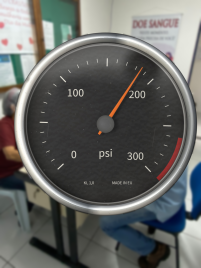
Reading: 185 psi
